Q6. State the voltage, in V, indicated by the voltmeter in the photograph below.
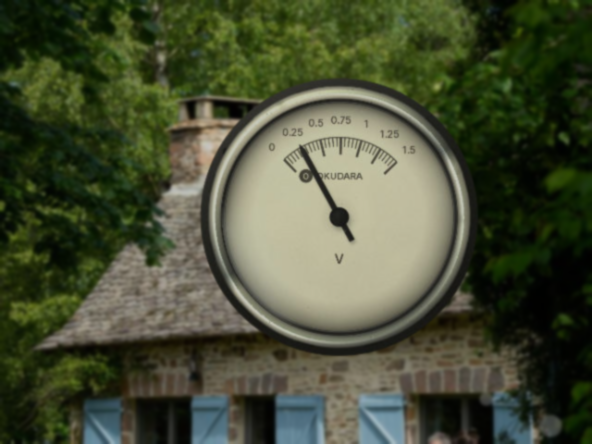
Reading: 0.25 V
